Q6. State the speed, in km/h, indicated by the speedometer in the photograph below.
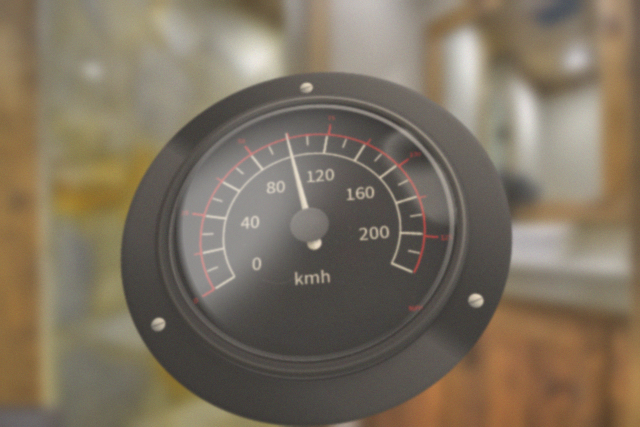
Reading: 100 km/h
